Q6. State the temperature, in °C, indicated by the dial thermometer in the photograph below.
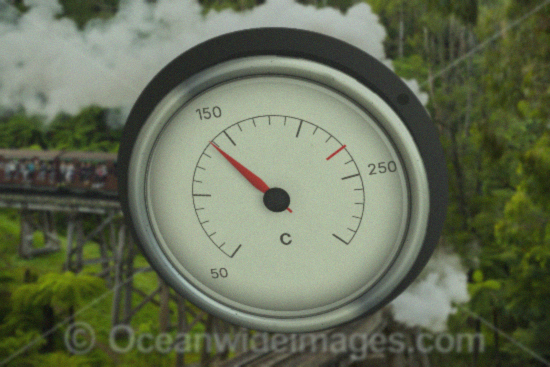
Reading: 140 °C
